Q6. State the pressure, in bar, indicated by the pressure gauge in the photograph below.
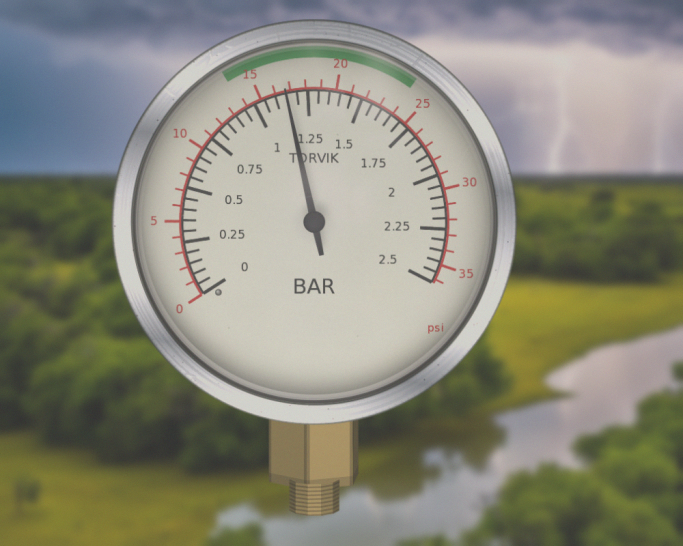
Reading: 1.15 bar
